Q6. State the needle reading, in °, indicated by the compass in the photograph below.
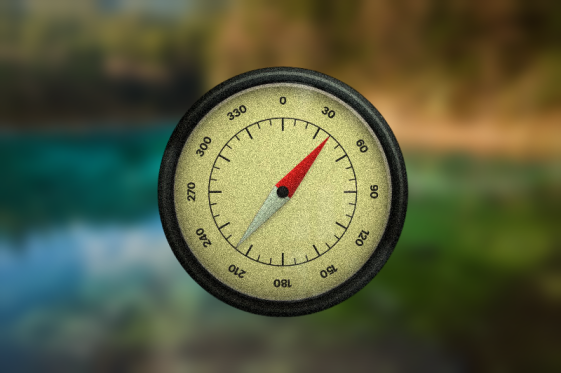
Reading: 40 °
